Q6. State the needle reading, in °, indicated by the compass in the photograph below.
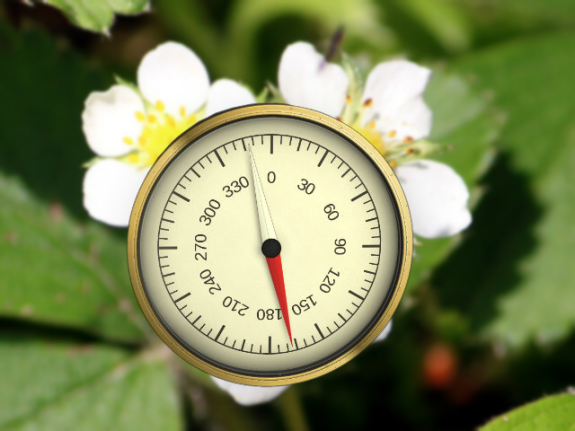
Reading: 167.5 °
